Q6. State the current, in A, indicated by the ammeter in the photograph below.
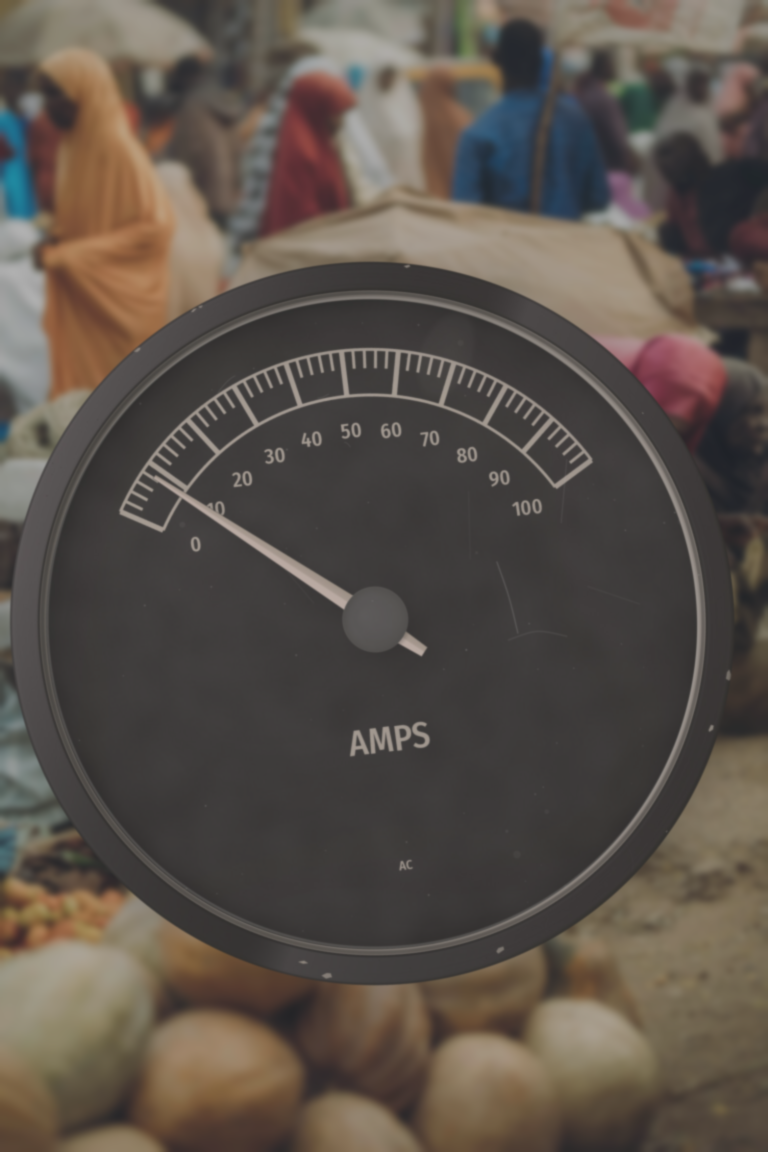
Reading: 8 A
